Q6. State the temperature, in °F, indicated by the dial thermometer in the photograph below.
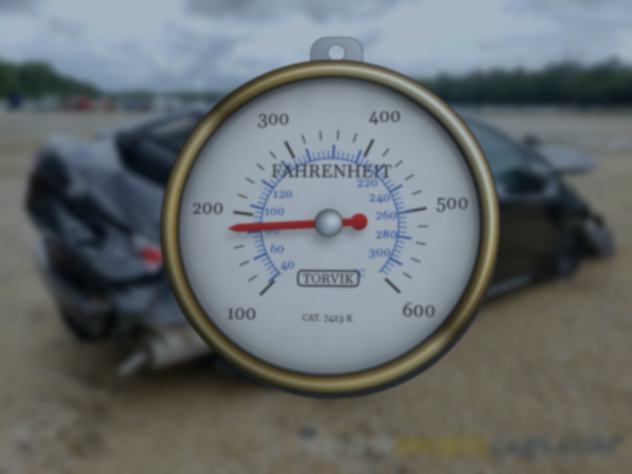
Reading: 180 °F
